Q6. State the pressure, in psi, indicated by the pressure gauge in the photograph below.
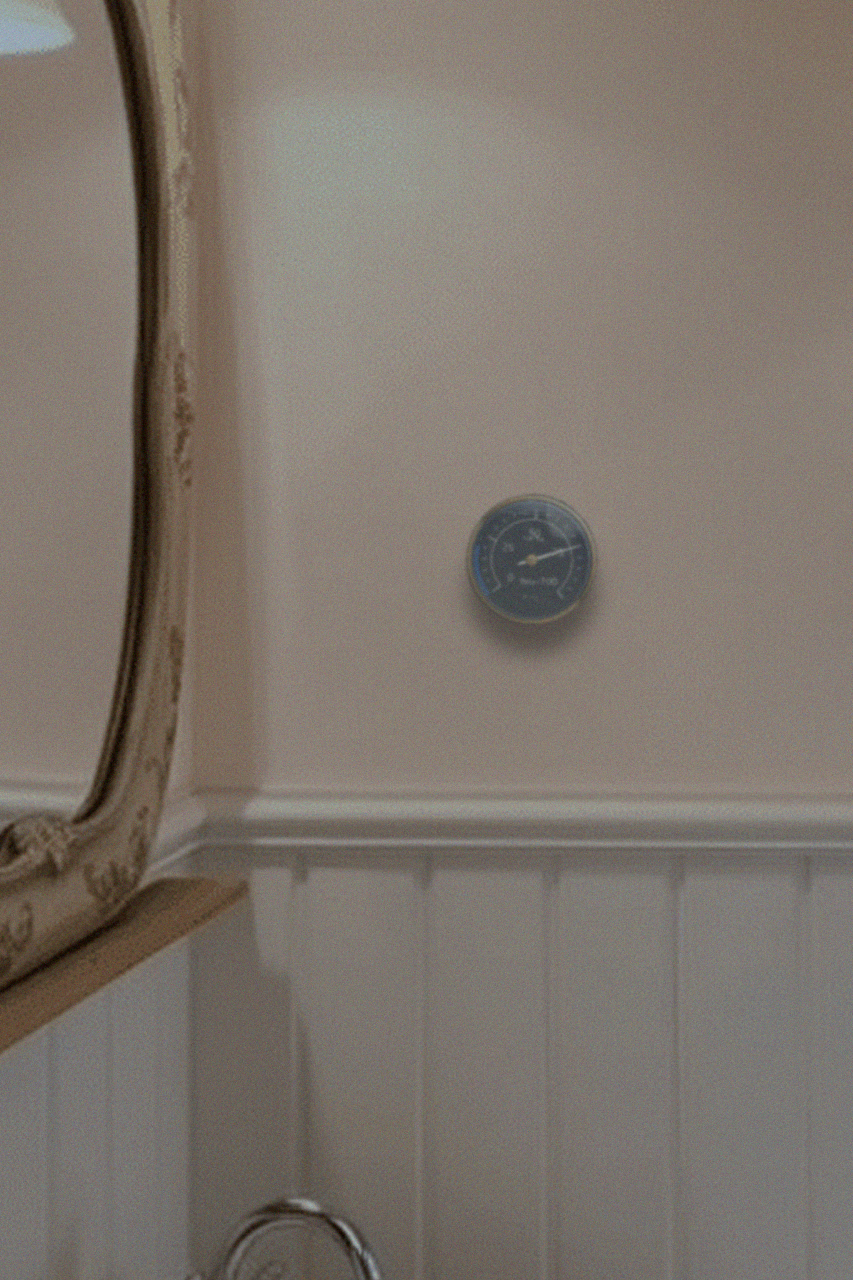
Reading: 75 psi
